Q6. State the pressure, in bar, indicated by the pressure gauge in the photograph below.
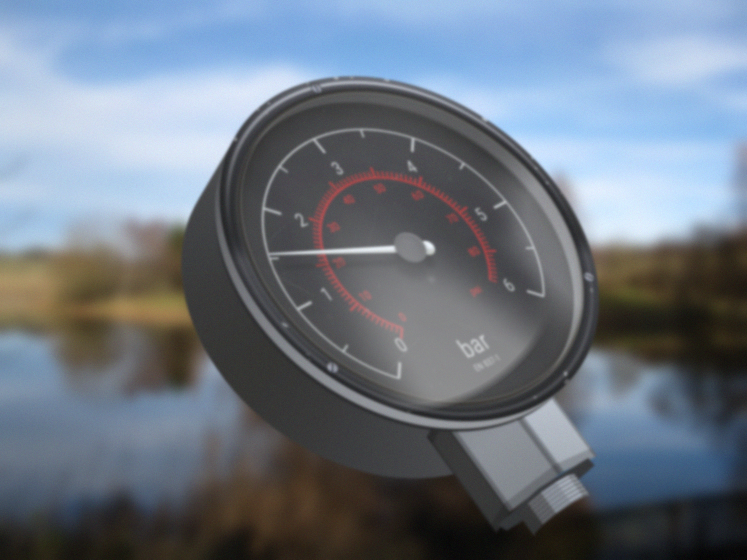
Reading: 1.5 bar
